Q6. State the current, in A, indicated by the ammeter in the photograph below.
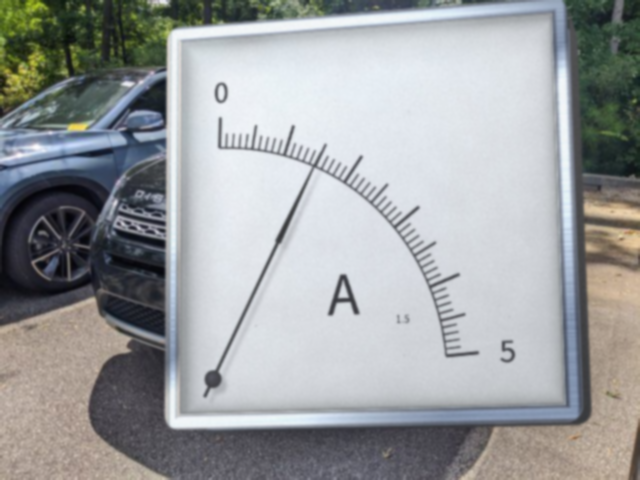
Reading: 1.5 A
